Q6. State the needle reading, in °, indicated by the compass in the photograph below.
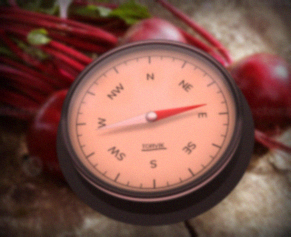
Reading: 80 °
